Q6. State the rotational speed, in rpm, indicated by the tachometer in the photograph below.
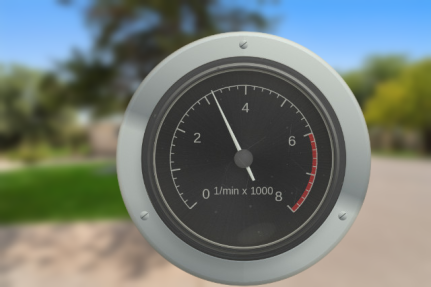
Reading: 3200 rpm
